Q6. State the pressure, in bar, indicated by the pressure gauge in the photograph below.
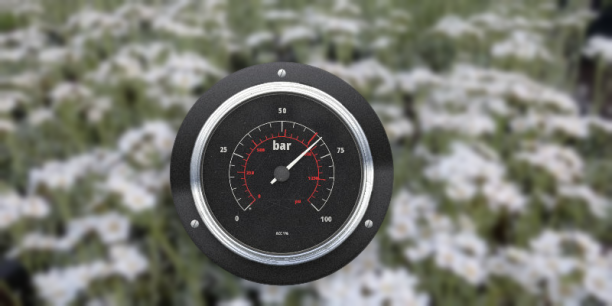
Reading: 67.5 bar
